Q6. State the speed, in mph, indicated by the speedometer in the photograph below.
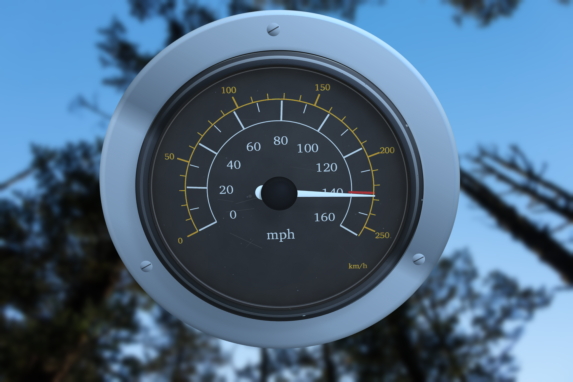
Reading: 140 mph
